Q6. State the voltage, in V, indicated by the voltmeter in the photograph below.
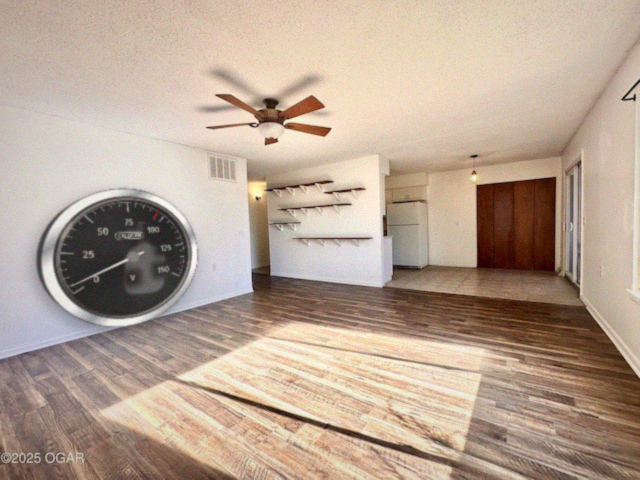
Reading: 5 V
